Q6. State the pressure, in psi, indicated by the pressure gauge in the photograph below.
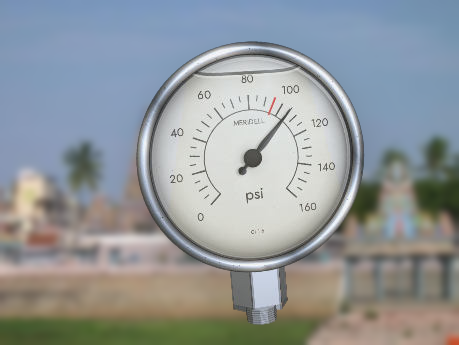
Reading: 105 psi
